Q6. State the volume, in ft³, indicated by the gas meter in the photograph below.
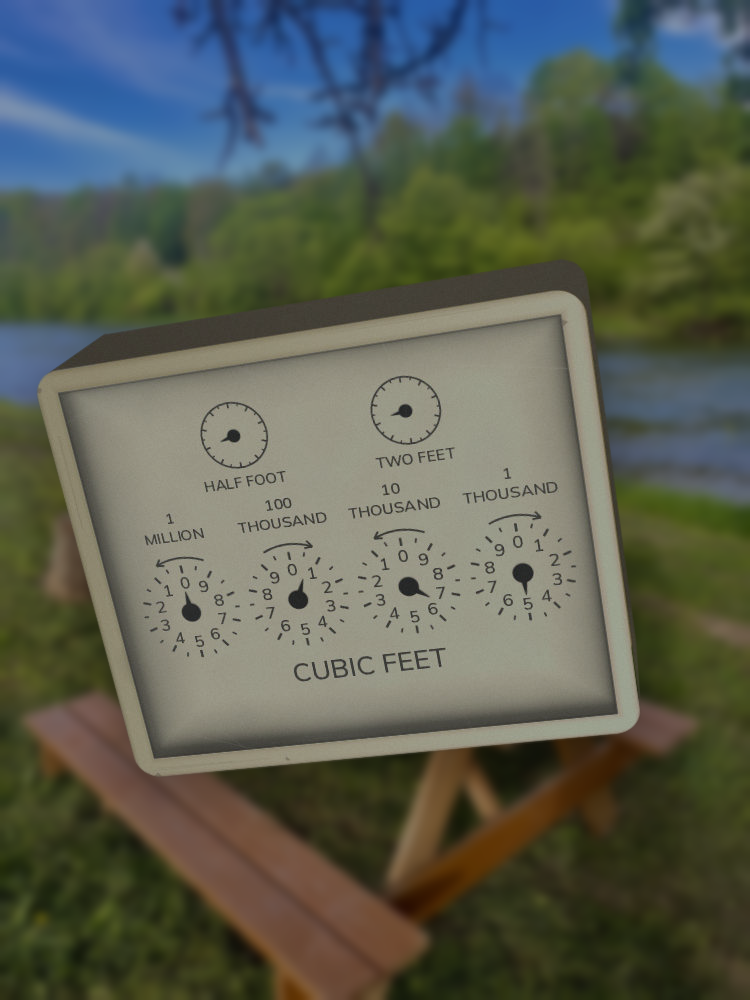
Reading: 6500 ft³
